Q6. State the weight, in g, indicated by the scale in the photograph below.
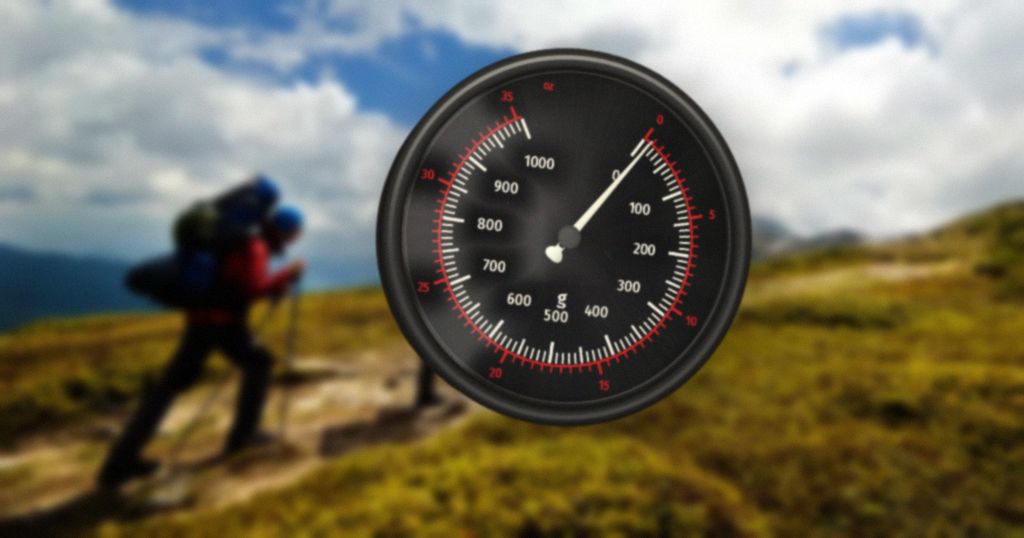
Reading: 10 g
